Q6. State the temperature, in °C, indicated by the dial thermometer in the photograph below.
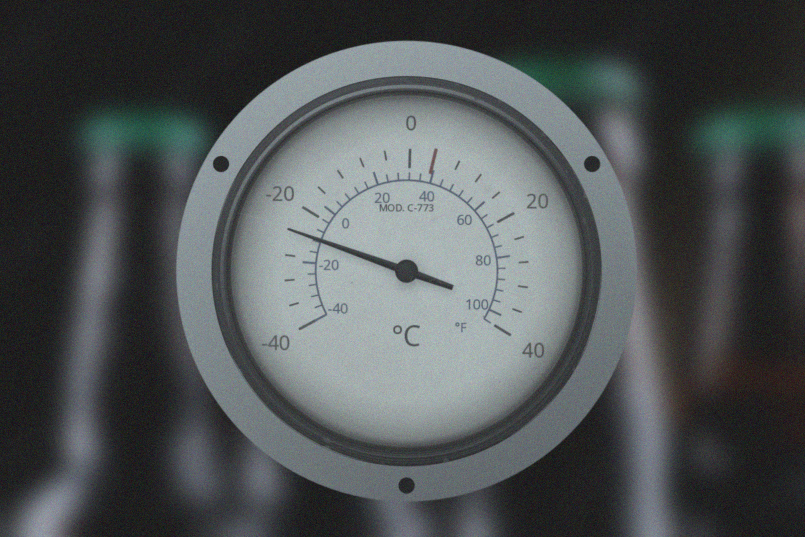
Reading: -24 °C
